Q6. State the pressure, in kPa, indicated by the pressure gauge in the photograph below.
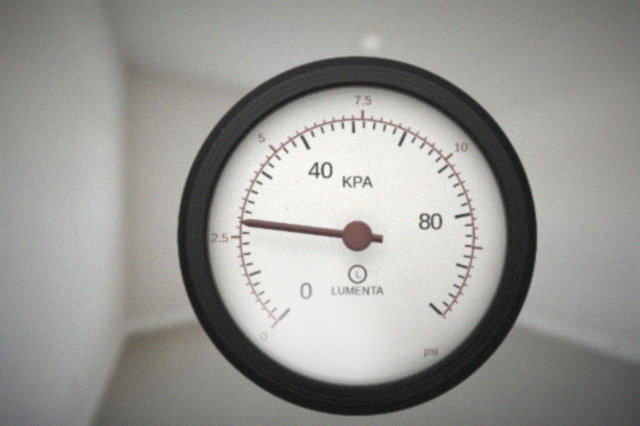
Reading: 20 kPa
